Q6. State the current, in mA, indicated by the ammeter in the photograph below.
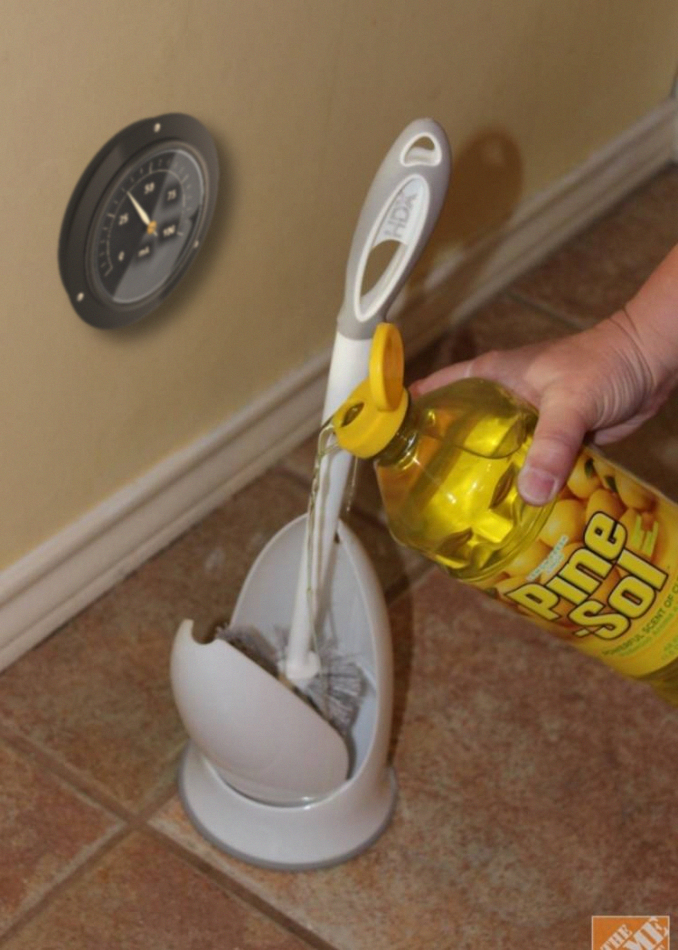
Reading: 35 mA
